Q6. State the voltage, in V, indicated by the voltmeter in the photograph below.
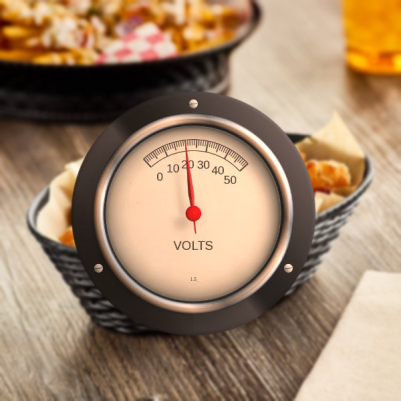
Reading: 20 V
